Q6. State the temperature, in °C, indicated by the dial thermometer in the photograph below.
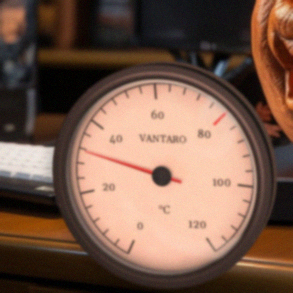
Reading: 32 °C
